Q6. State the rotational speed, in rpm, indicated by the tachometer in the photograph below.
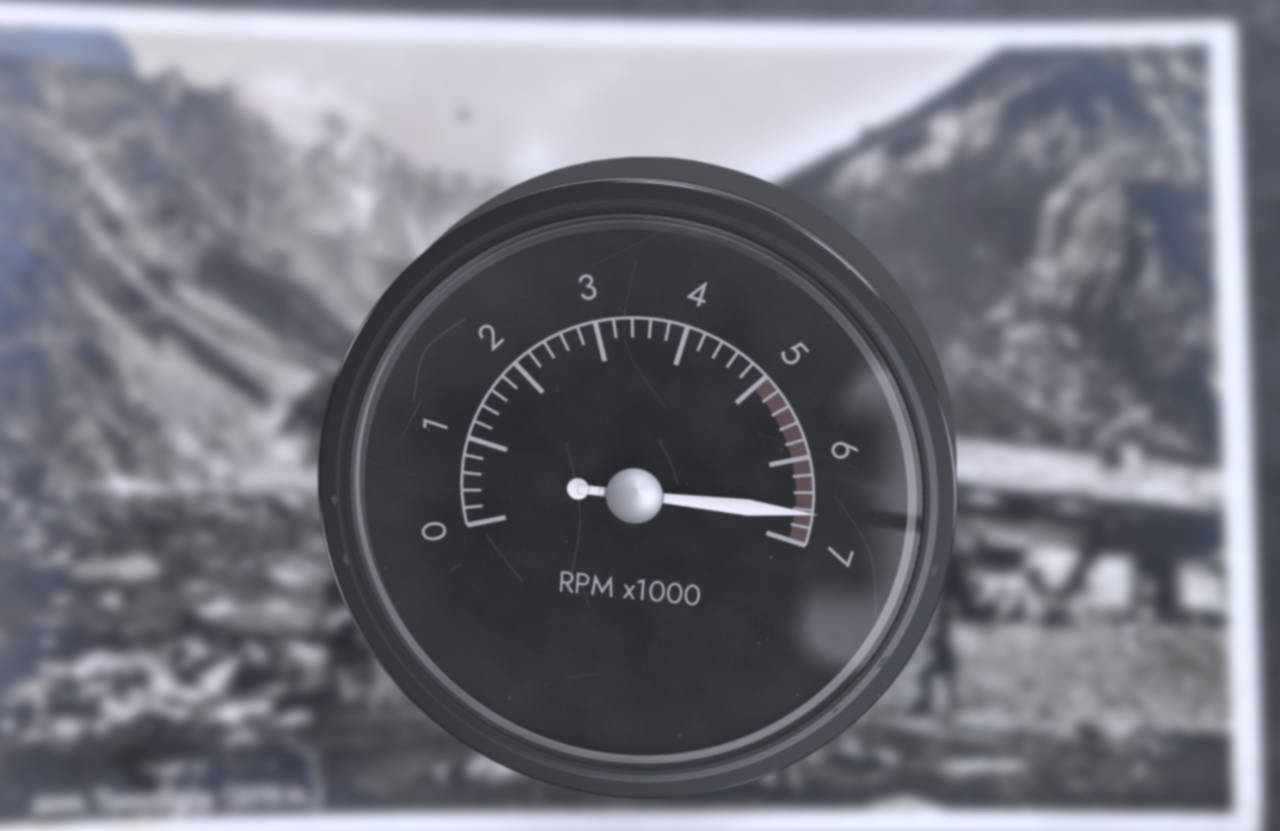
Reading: 6600 rpm
